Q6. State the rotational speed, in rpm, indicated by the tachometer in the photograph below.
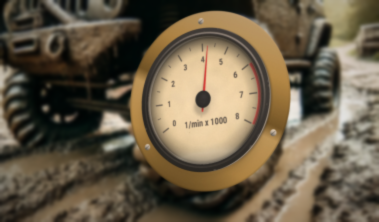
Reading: 4250 rpm
